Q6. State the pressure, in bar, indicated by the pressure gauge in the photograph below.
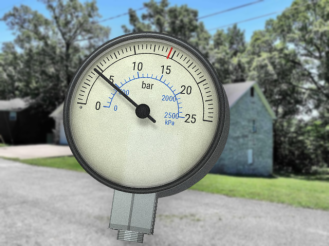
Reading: 4.5 bar
